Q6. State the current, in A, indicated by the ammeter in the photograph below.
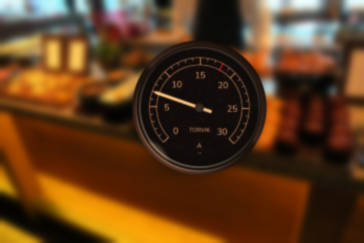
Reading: 7 A
